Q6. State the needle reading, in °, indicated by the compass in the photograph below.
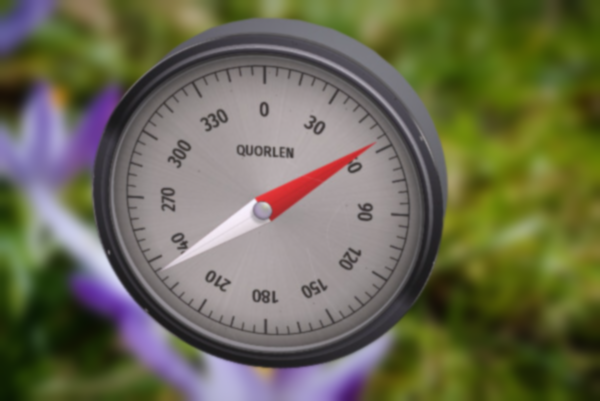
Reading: 55 °
